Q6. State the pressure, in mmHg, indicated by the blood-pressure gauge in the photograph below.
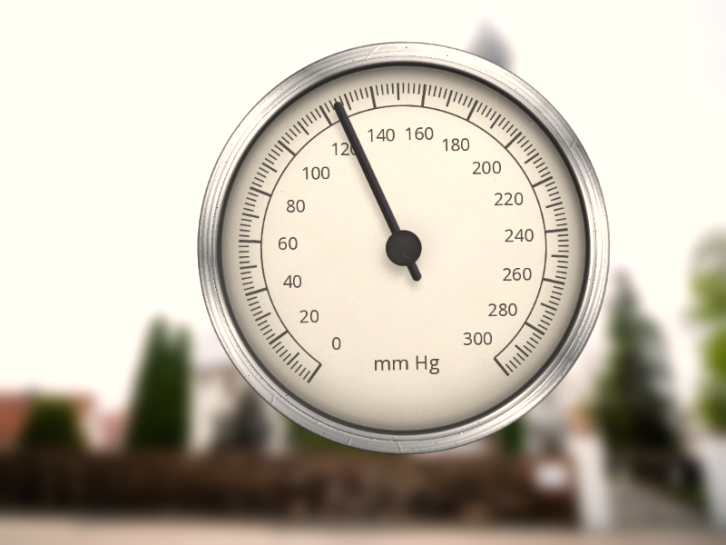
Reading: 126 mmHg
